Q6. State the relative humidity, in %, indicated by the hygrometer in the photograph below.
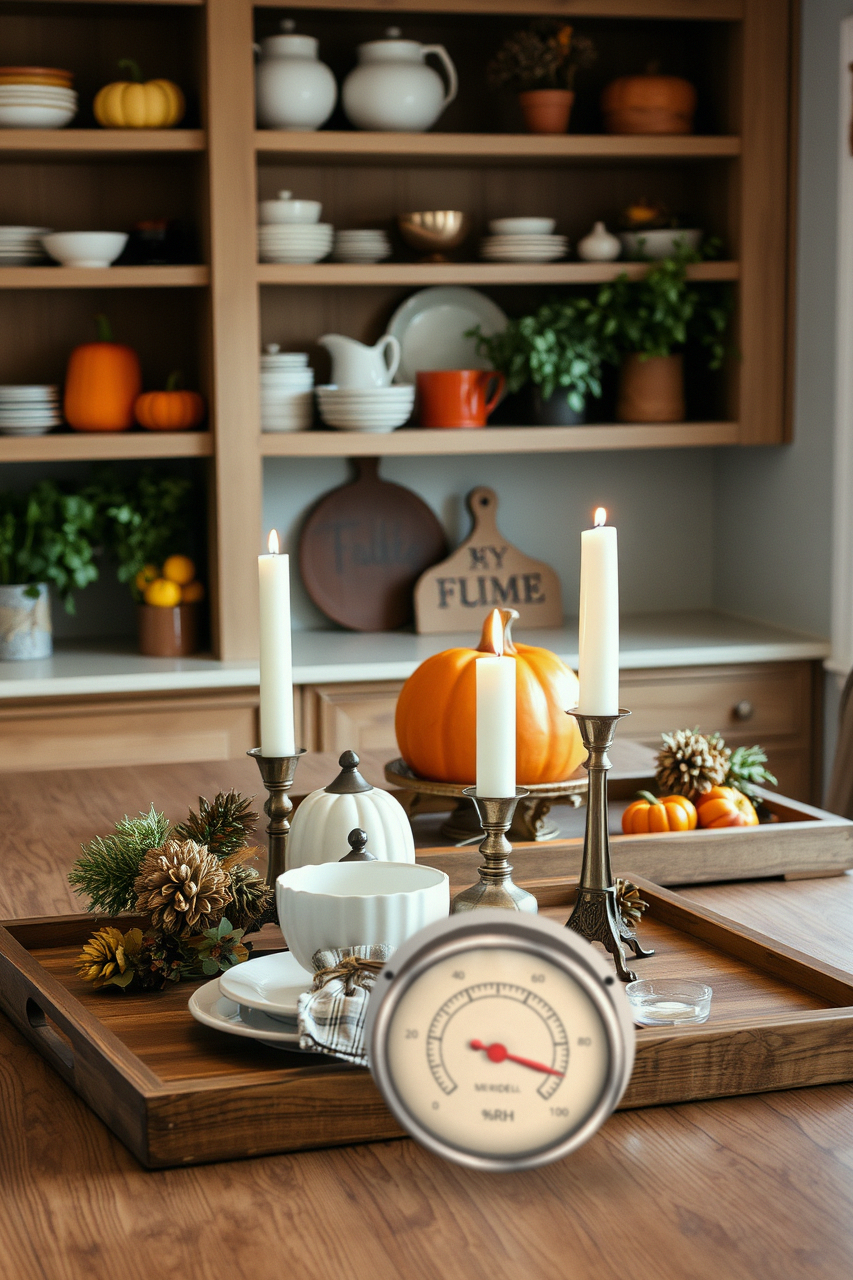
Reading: 90 %
